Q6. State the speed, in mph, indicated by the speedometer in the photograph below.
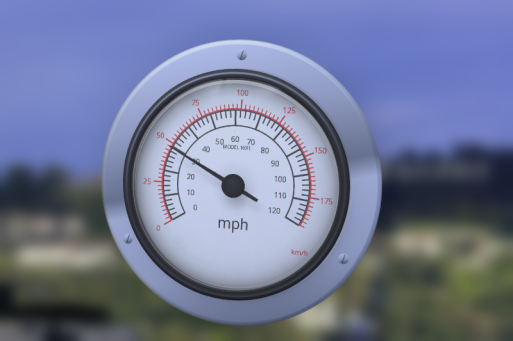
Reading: 30 mph
